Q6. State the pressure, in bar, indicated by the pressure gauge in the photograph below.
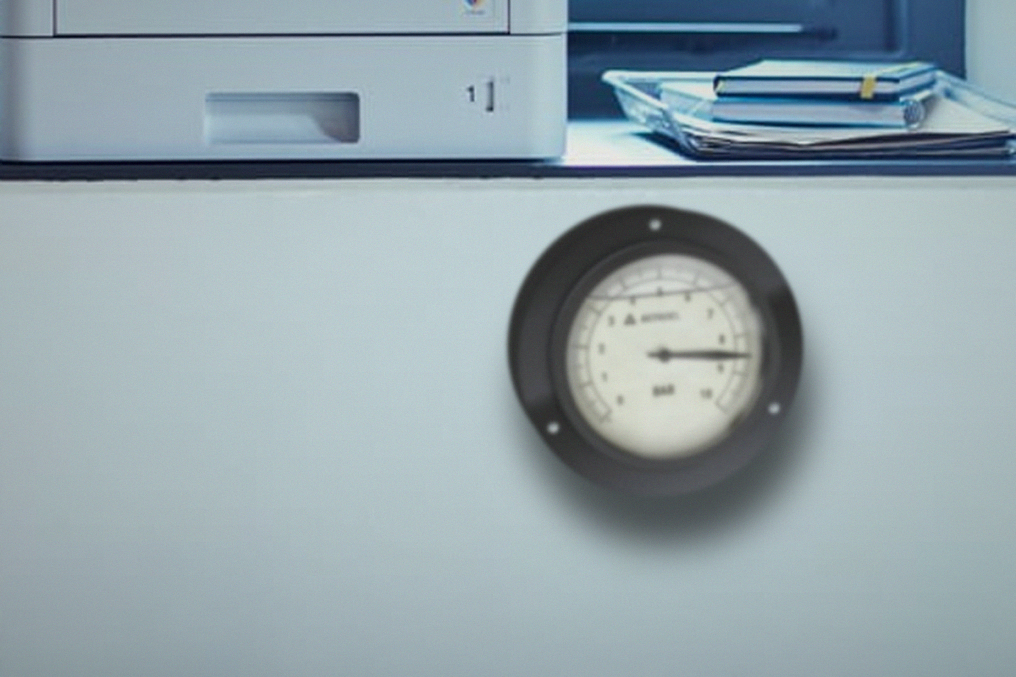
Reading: 8.5 bar
